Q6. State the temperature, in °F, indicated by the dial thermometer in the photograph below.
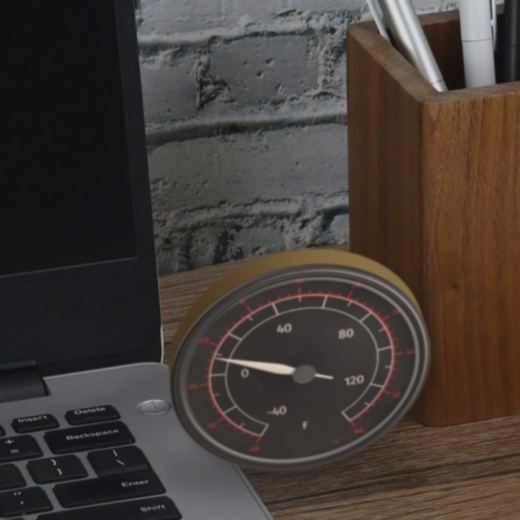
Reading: 10 °F
